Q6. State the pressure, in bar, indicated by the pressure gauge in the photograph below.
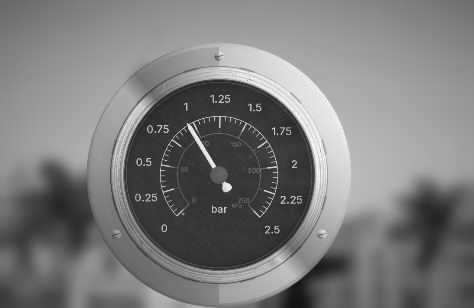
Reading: 0.95 bar
